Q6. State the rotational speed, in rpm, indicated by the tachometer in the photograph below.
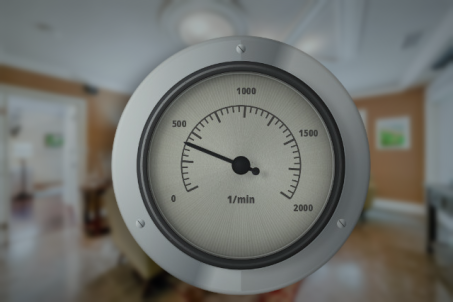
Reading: 400 rpm
